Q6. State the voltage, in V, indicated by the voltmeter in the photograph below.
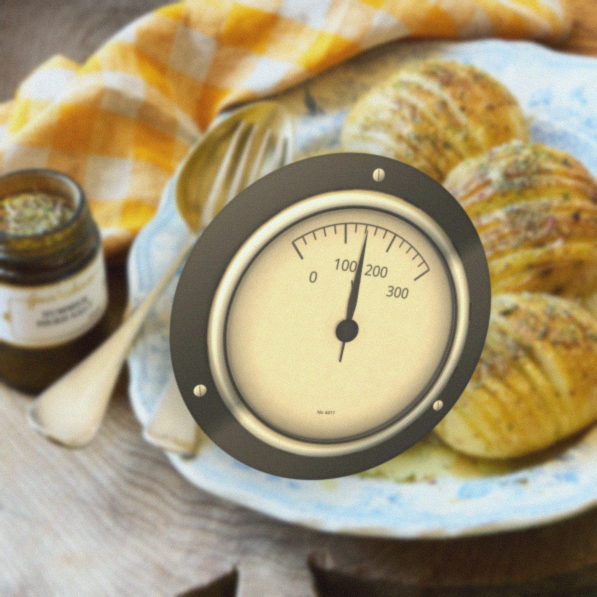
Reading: 140 V
